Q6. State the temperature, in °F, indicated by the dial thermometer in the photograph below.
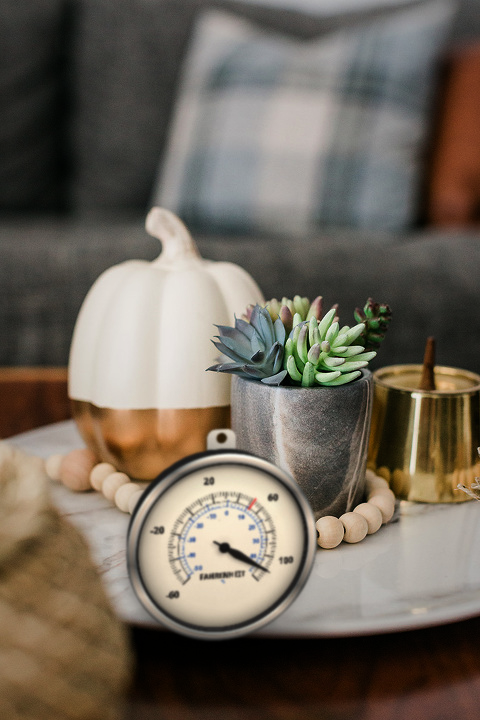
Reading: 110 °F
